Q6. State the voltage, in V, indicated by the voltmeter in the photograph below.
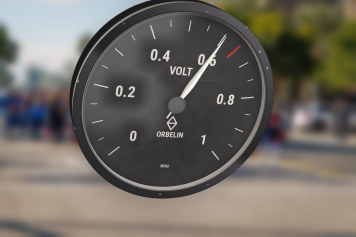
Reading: 0.6 V
